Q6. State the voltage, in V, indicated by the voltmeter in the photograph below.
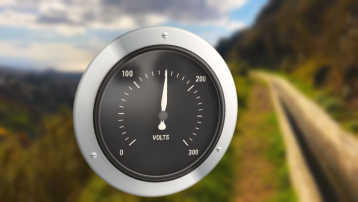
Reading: 150 V
